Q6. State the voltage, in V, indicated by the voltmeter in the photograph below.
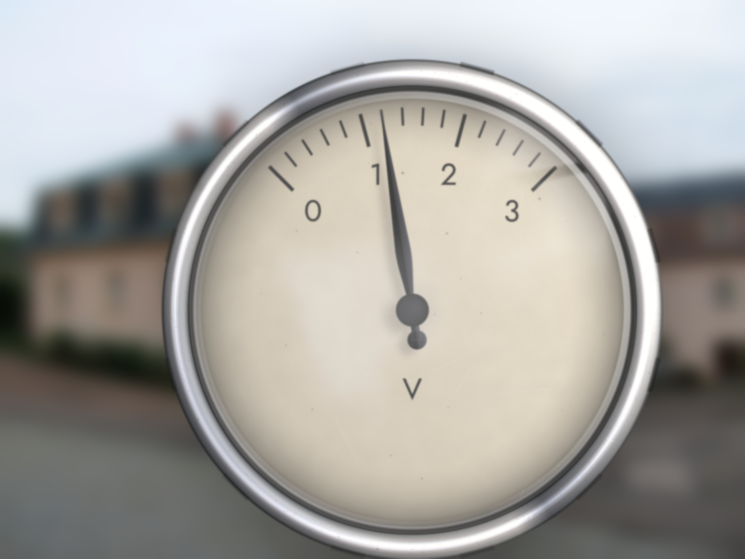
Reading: 1.2 V
